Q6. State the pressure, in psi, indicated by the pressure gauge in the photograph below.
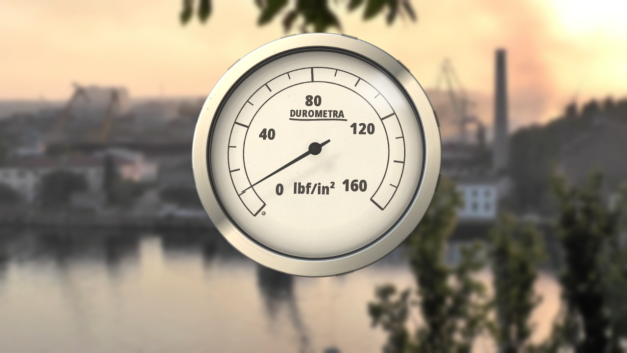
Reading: 10 psi
